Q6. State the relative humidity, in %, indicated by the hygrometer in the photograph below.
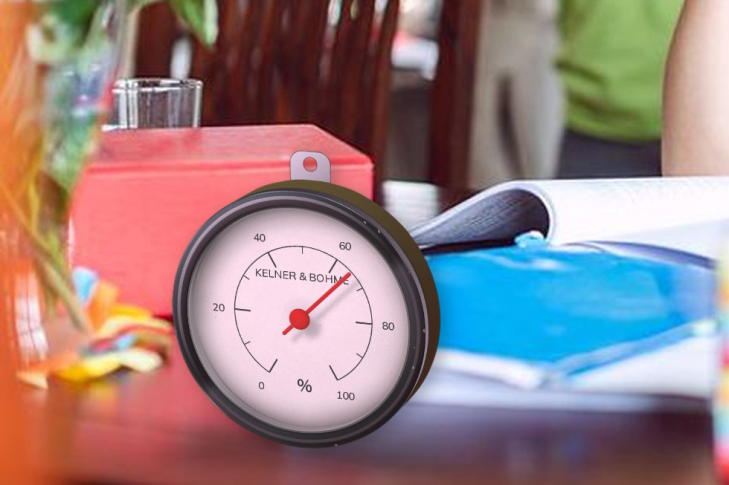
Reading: 65 %
